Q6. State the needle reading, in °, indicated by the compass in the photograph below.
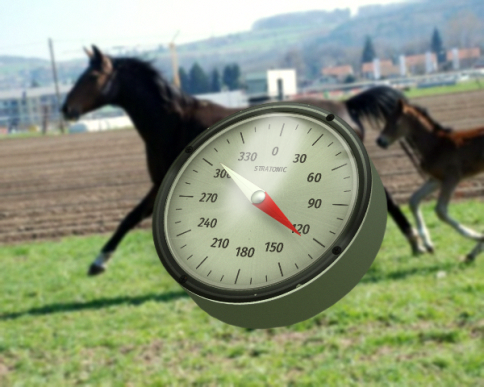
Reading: 125 °
